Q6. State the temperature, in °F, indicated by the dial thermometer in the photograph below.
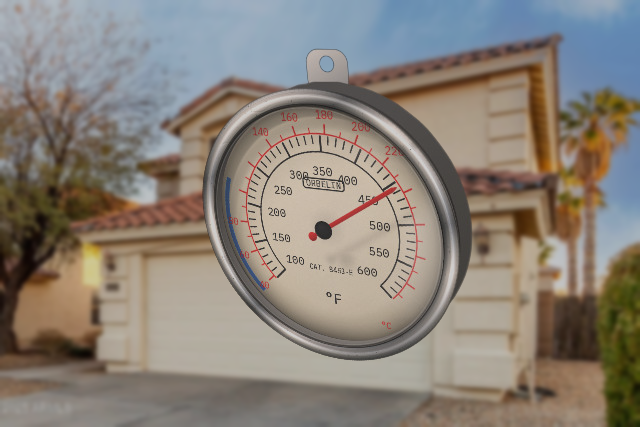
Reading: 455 °F
